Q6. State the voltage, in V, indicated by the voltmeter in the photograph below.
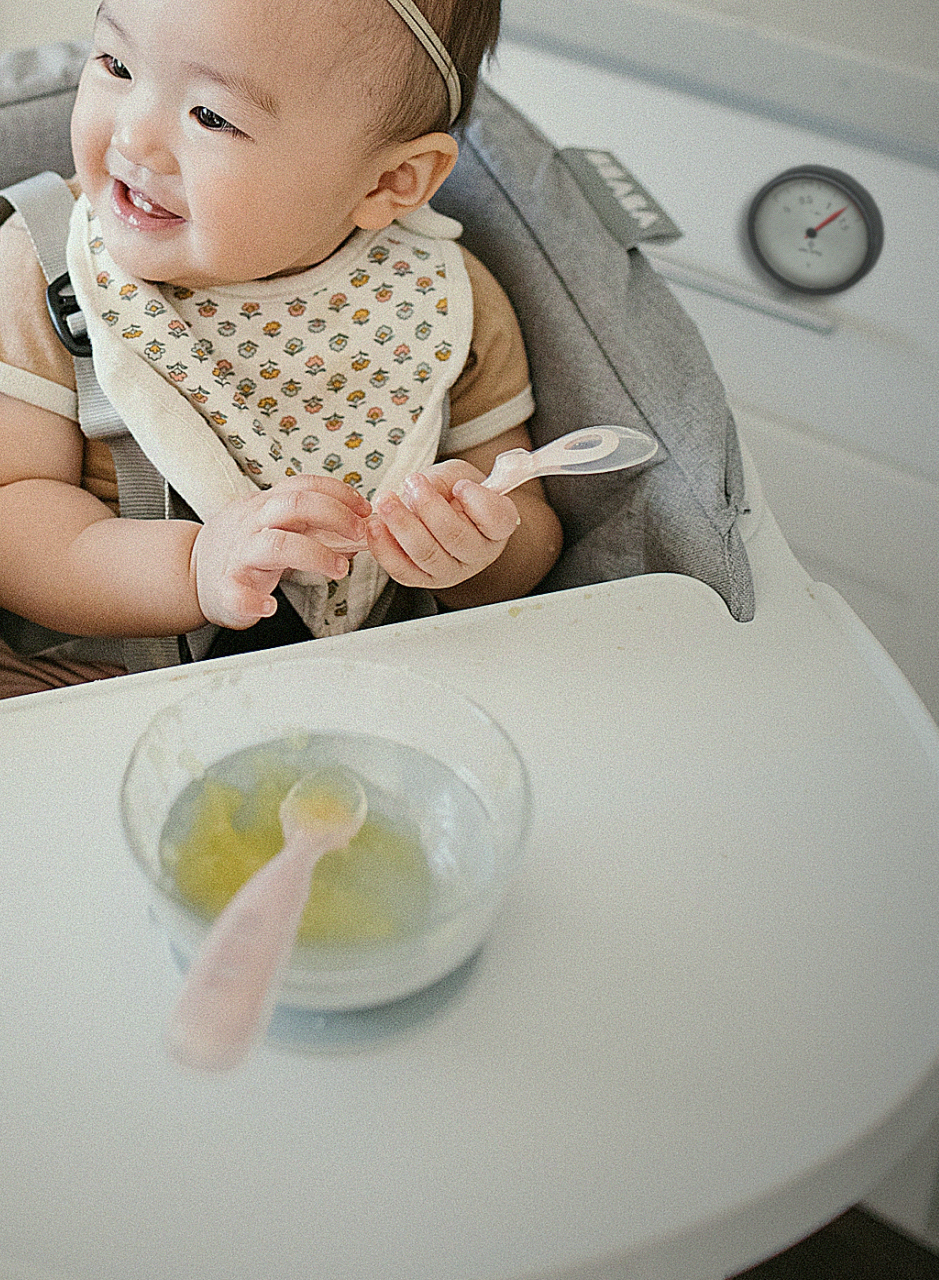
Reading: 1.25 V
